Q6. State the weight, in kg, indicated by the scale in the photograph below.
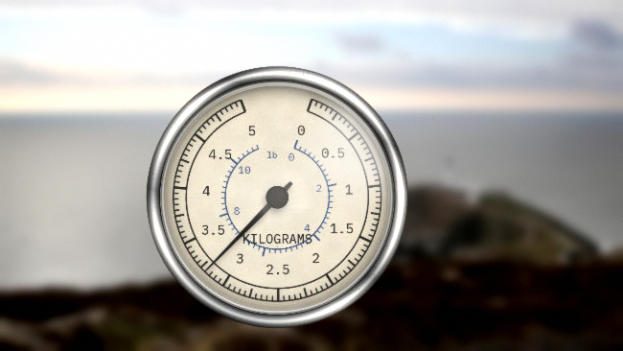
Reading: 3.2 kg
